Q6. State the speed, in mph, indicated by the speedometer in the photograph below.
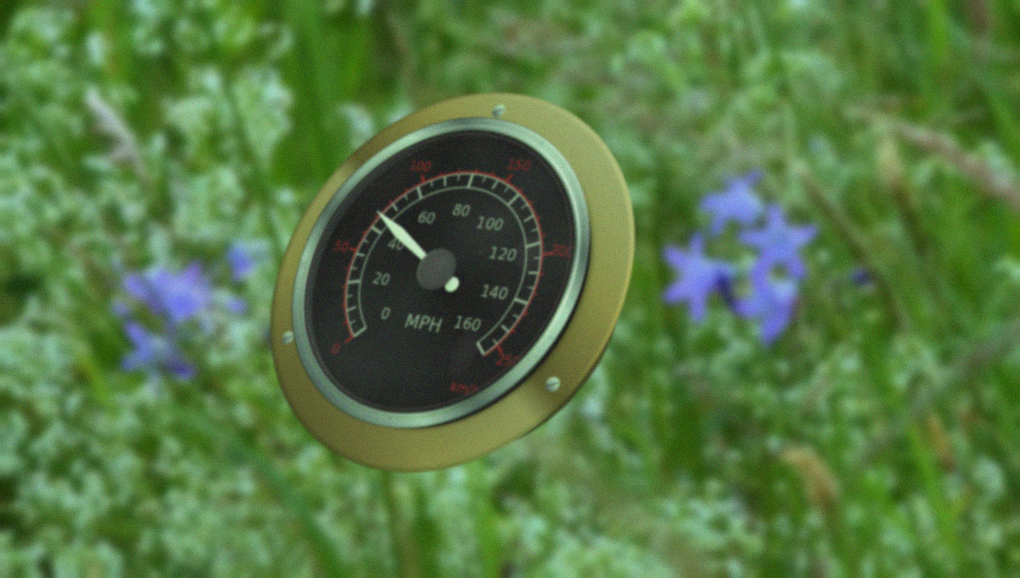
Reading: 45 mph
